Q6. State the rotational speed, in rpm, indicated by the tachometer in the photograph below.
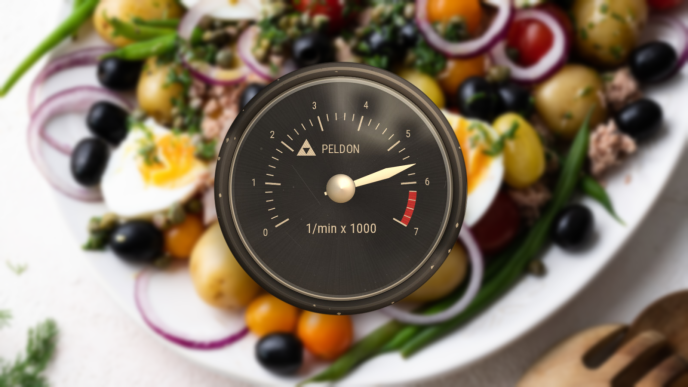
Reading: 5600 rpm
